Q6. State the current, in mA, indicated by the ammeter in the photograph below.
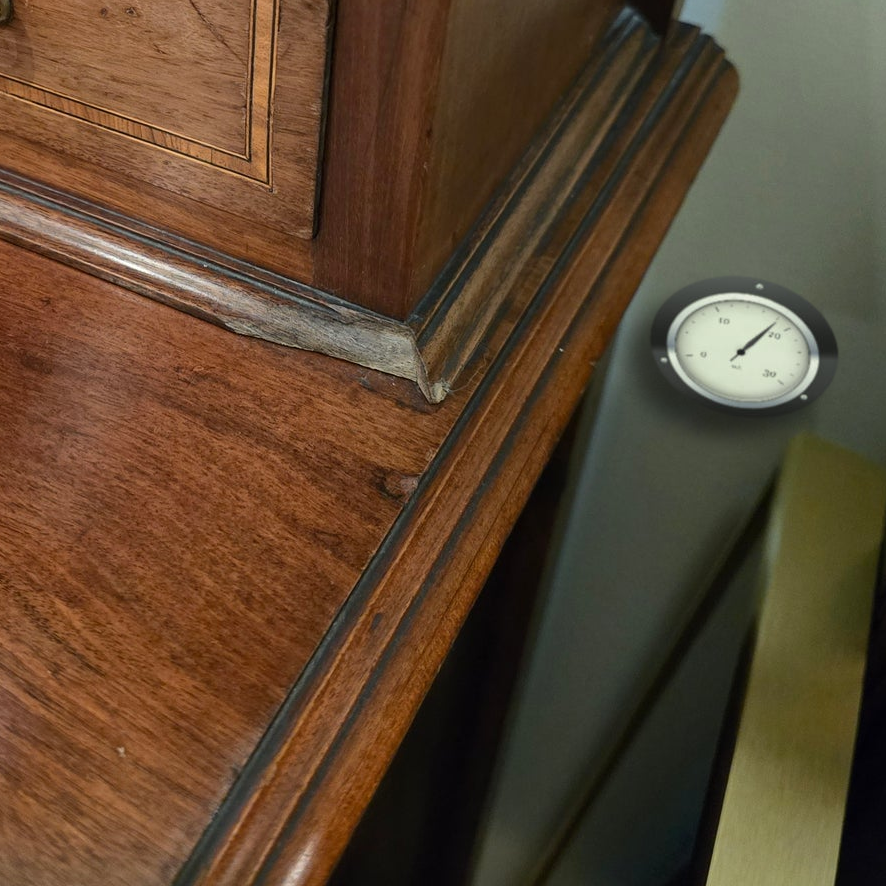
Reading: 18 mA
